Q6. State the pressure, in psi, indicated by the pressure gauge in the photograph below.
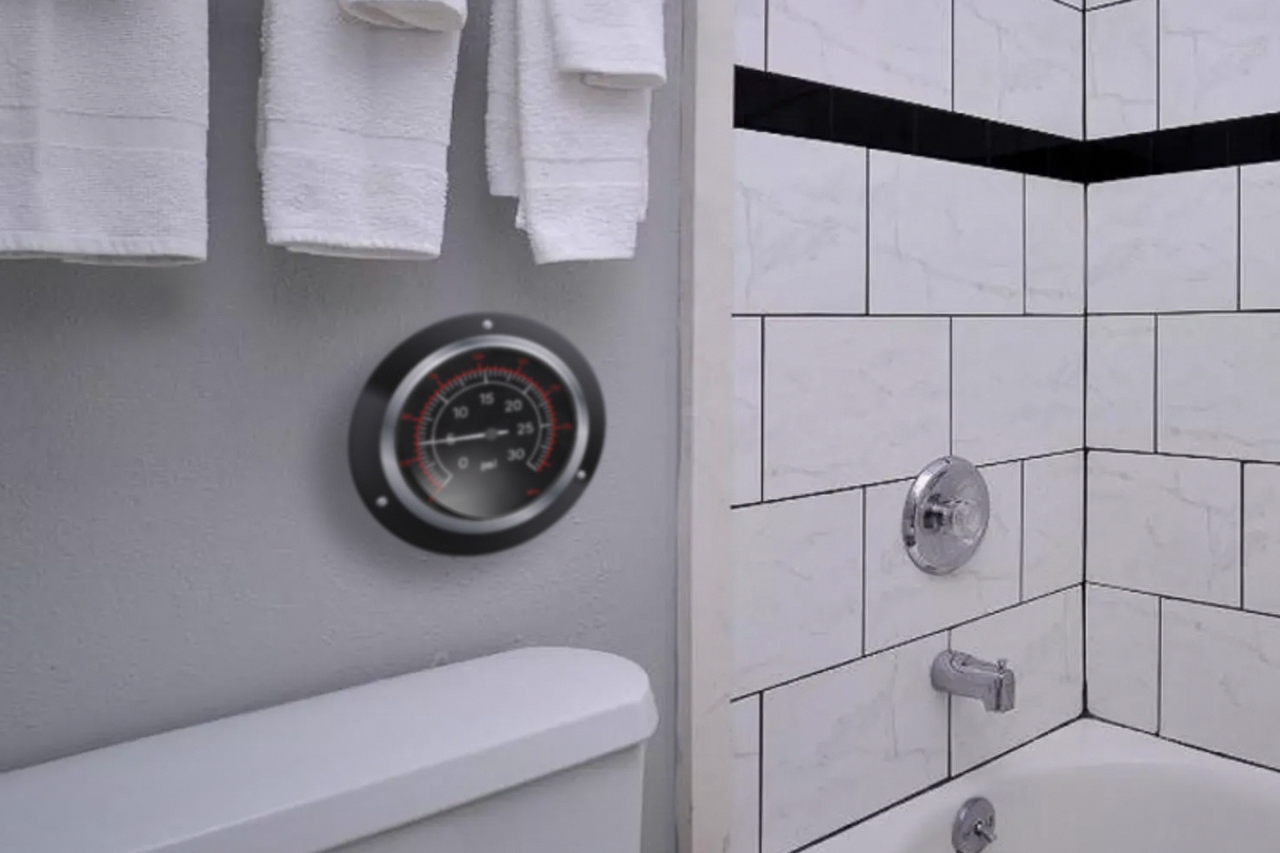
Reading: 5 psi
